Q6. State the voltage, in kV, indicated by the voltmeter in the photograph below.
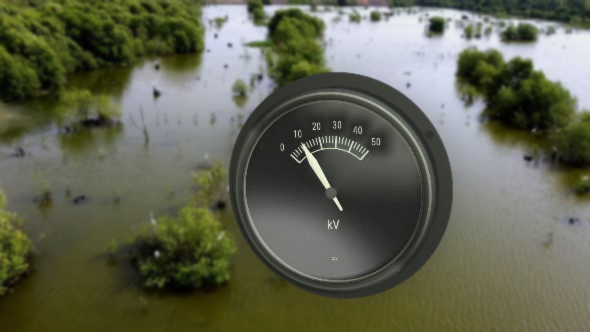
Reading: 10 kV
